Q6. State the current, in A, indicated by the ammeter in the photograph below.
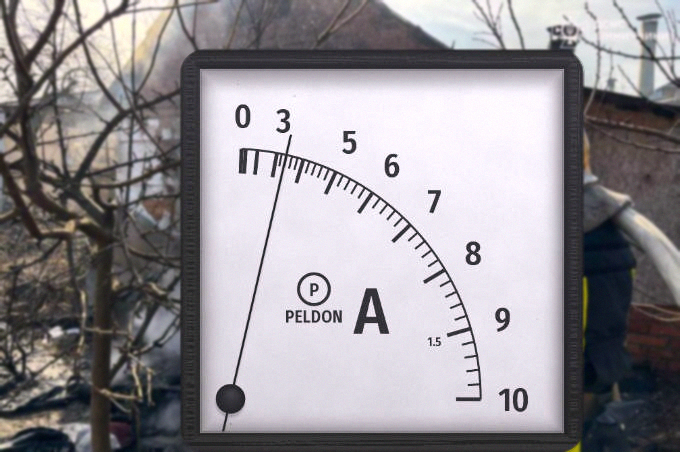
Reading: 3.4 A
